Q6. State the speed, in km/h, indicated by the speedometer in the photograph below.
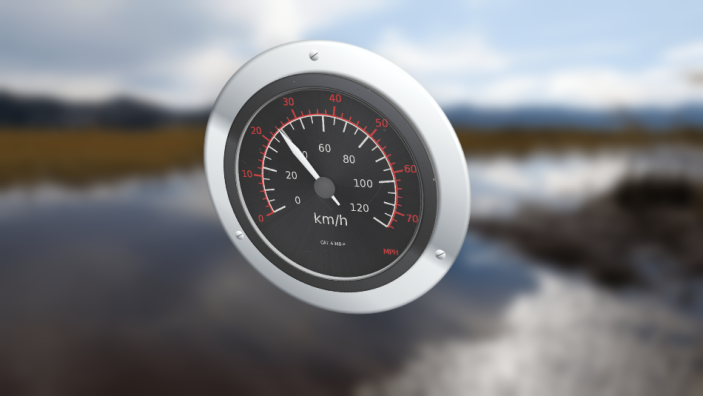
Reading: 40 km/h
